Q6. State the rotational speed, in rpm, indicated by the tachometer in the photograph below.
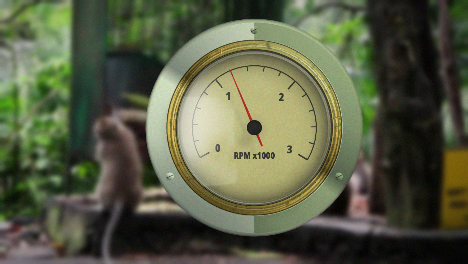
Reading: 1200 rpm
